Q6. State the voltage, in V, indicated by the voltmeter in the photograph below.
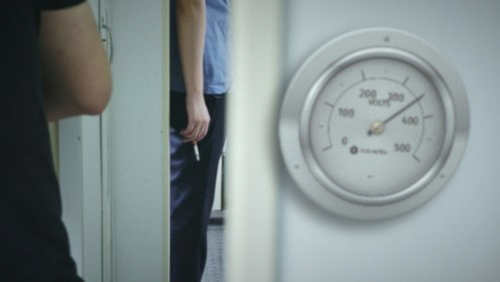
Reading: 350 V
